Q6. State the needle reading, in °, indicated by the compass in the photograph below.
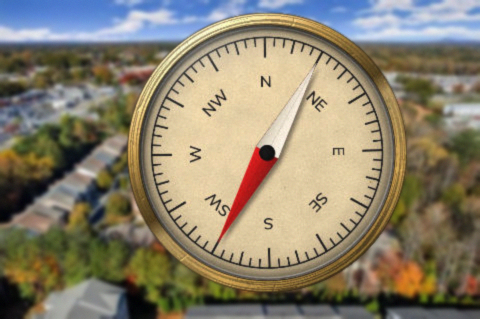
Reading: 210 °
